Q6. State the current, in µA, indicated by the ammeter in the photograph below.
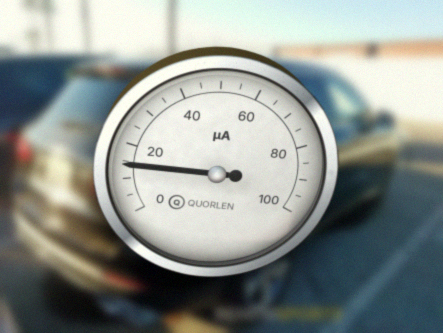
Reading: 15 µA
